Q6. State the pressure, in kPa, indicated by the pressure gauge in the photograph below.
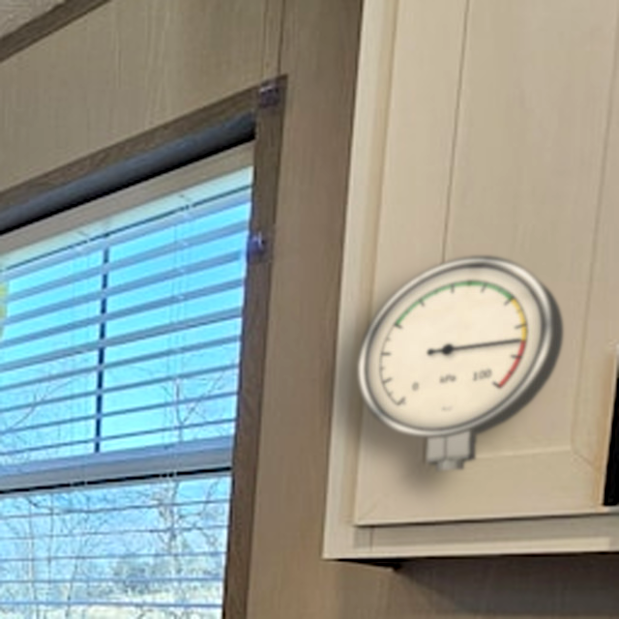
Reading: 85 kPa
